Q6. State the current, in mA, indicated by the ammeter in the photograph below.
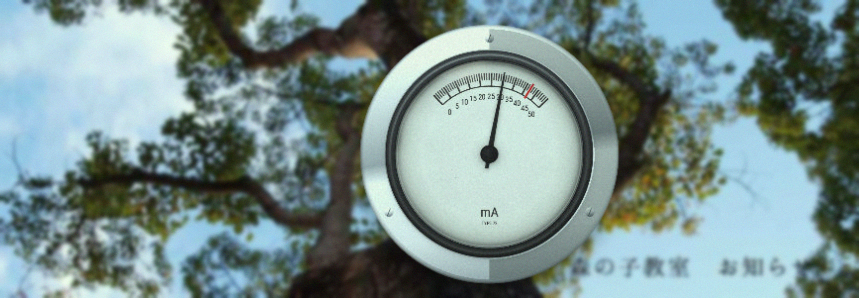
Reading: 30 mA
